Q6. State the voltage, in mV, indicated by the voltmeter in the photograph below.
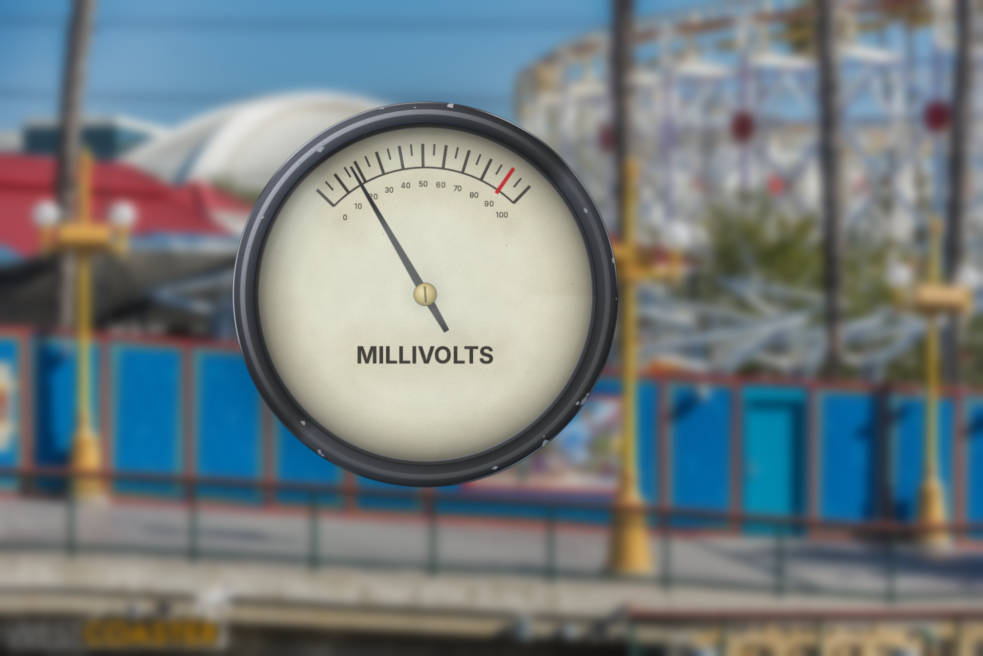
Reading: 17.5 mV
